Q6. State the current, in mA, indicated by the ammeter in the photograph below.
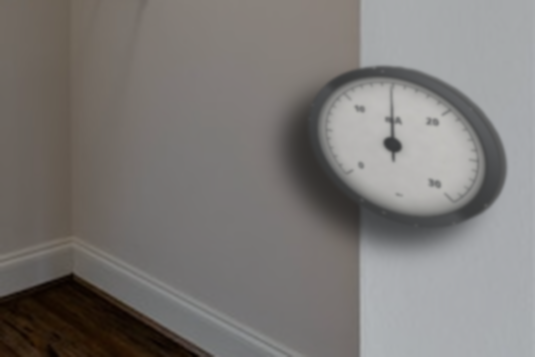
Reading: 15 mA
